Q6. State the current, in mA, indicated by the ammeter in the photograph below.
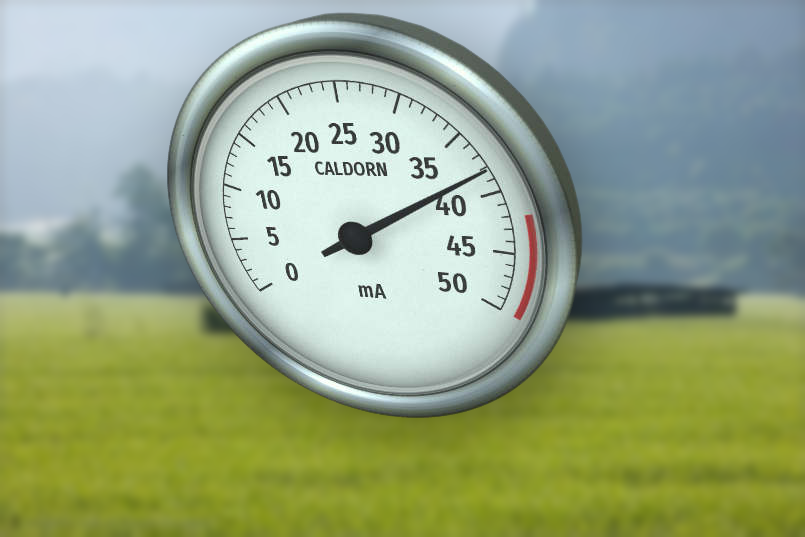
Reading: 38 mA
